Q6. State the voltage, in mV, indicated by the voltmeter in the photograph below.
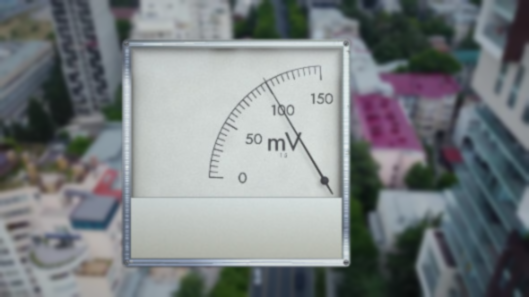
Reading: 100 mV
